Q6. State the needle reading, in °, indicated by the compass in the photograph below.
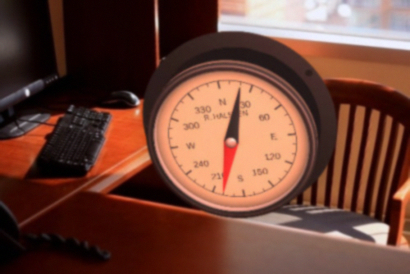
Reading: 200 °
